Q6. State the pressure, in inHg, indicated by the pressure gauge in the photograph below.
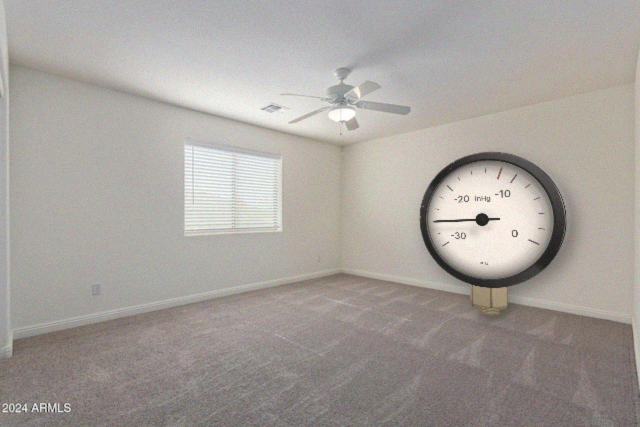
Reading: -26 inHg
